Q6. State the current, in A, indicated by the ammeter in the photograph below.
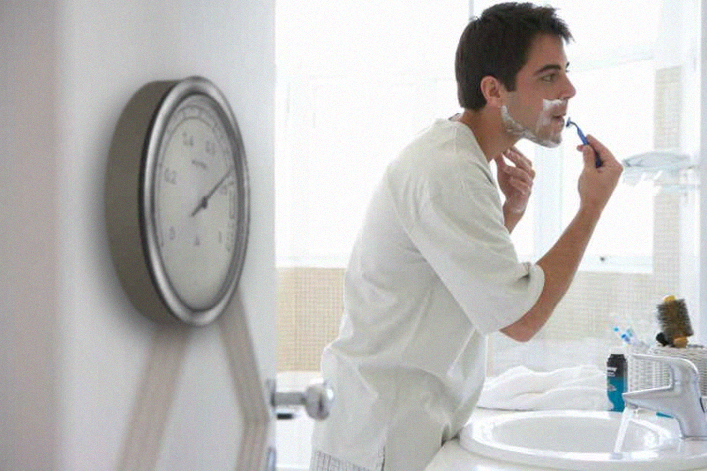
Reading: 0.75 A
